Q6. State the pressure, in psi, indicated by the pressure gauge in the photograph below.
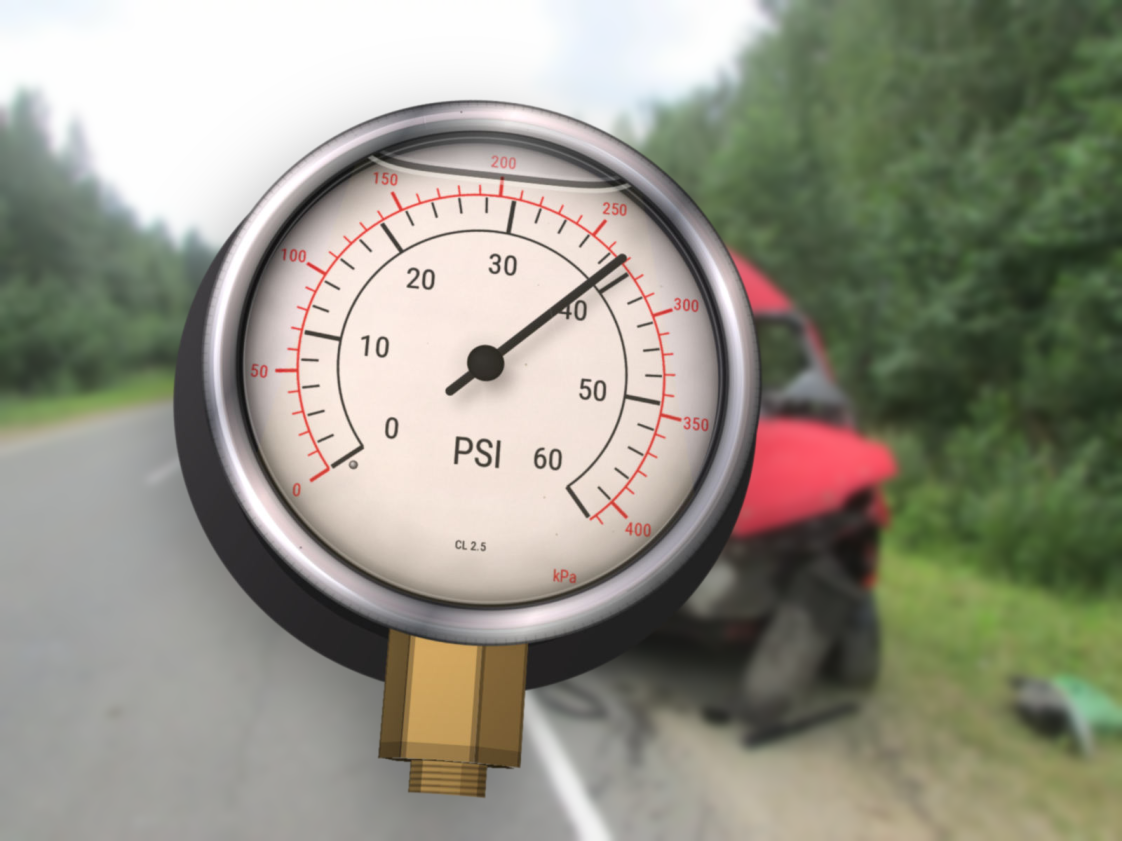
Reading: 39 psi
